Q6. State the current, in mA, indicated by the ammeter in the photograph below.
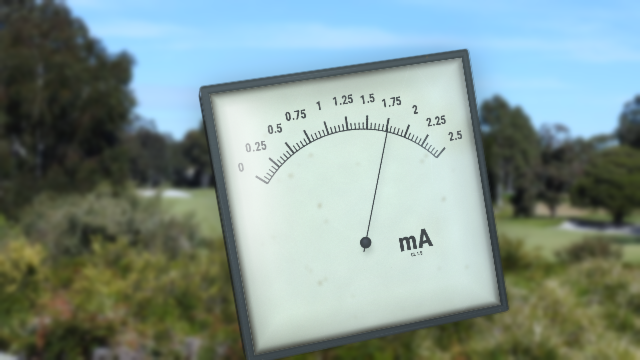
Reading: 1.75 mA
